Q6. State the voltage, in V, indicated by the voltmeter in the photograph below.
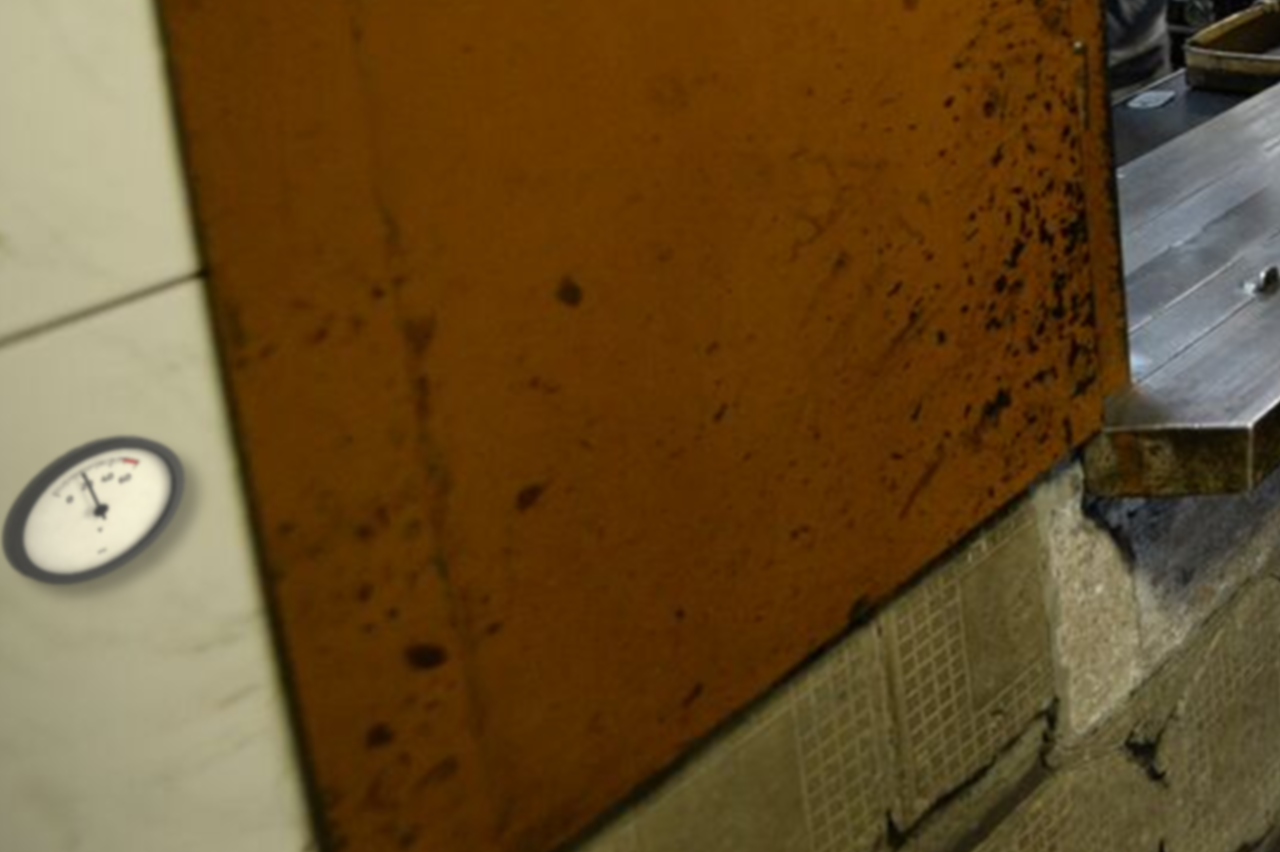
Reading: 20 V
